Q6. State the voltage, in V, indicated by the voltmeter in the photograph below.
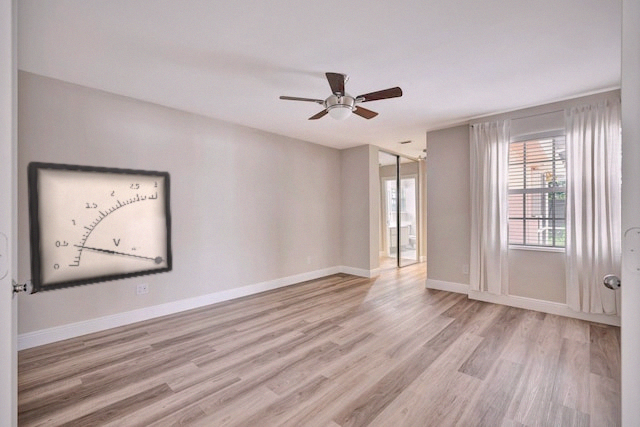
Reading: 0.5 V
